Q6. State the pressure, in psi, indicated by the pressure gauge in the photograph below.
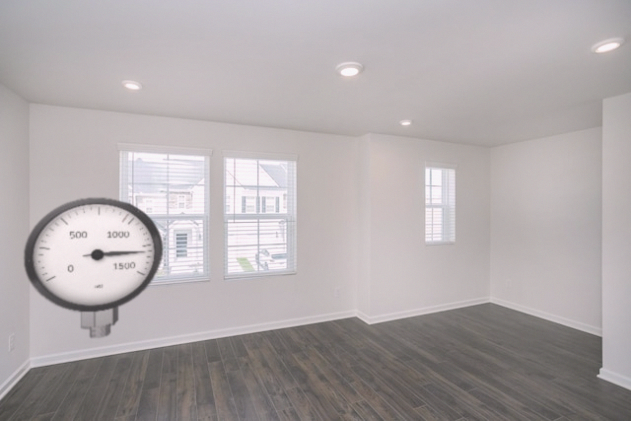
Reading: 1300 psi
